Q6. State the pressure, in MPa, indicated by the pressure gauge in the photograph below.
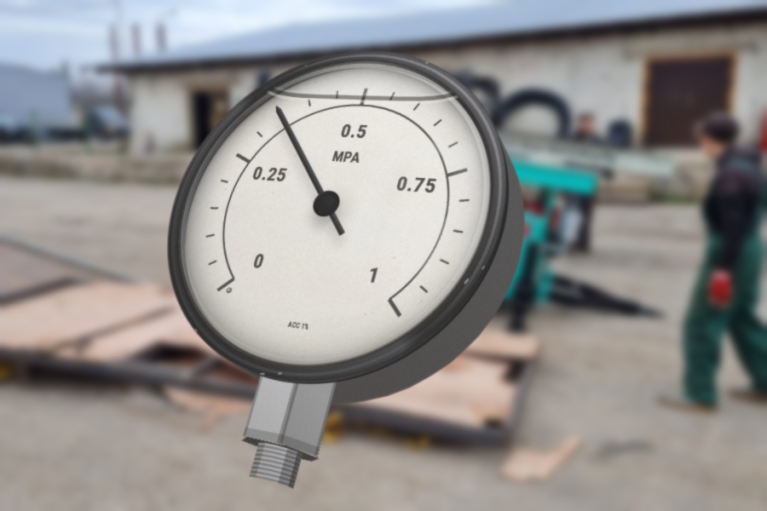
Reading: 0.35 MPa
